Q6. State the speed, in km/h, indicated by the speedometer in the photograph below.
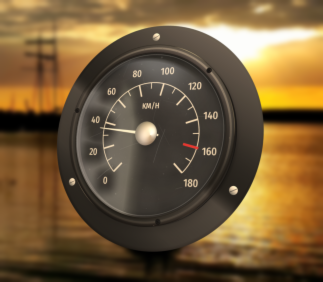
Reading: 35 km/h
